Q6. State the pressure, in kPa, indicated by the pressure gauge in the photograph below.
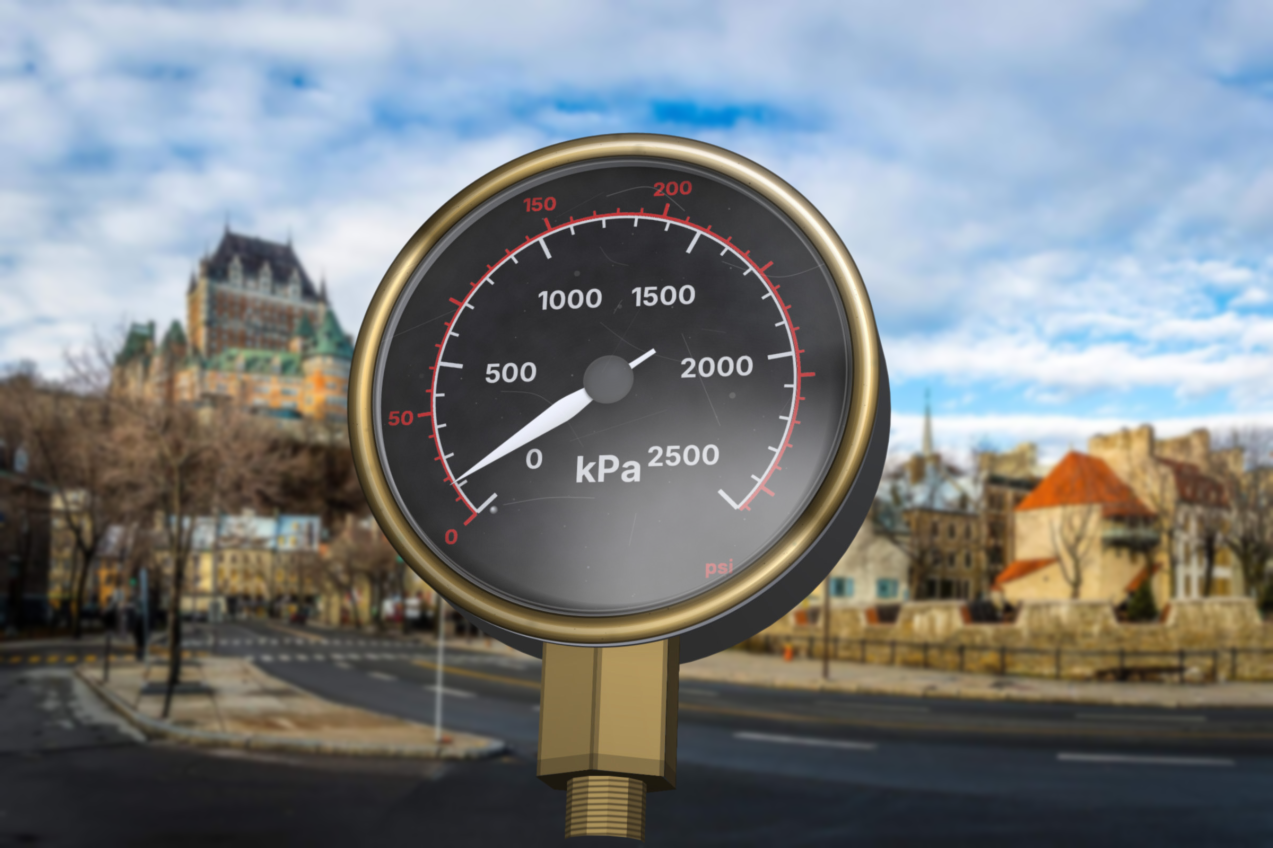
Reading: 100 kPa
